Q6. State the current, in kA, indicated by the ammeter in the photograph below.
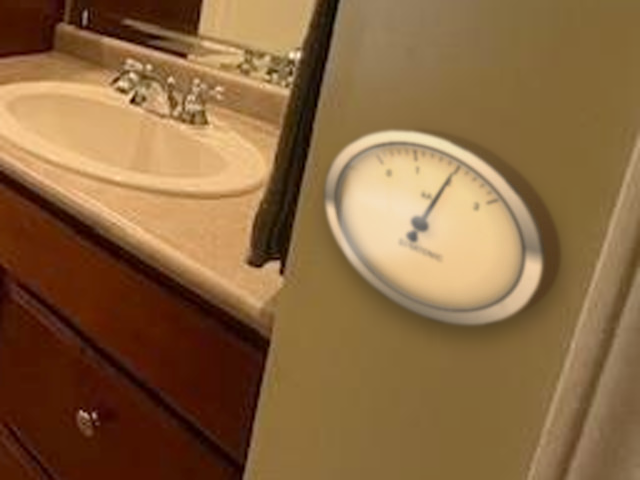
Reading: 2 kA
